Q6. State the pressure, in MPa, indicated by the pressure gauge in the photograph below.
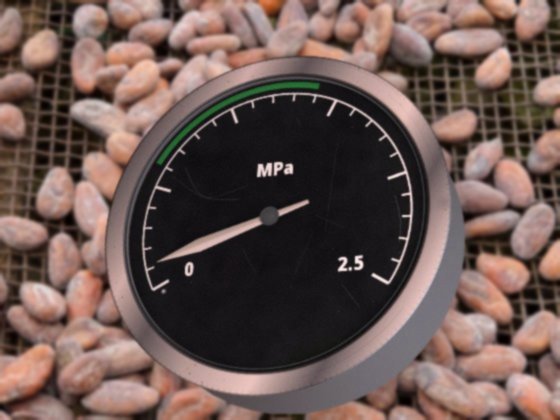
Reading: 0.1 MPa
